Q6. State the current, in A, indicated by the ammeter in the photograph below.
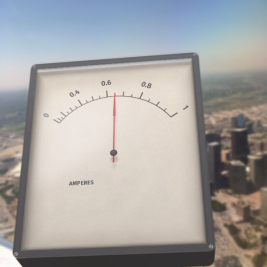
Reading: 0.65 A
